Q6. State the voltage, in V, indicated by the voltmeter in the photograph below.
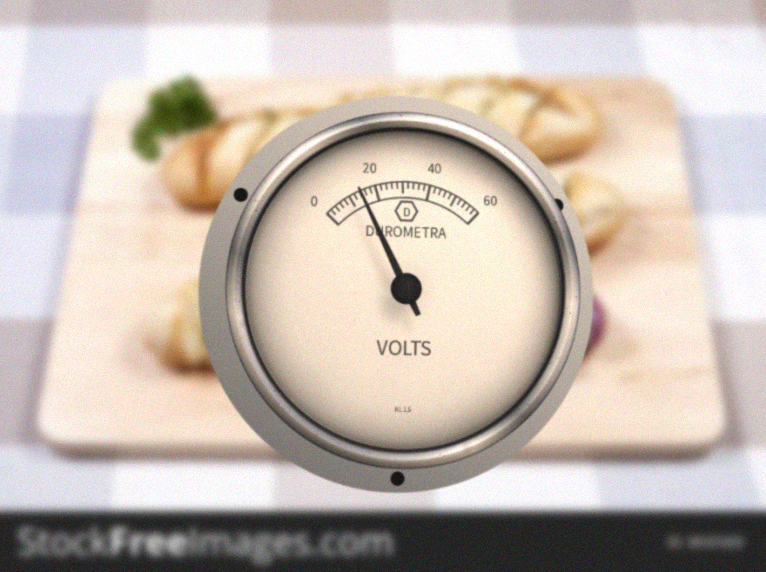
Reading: 14 V
